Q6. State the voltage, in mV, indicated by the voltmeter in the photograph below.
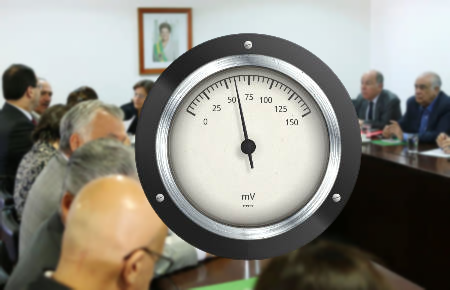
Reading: 60 mV
